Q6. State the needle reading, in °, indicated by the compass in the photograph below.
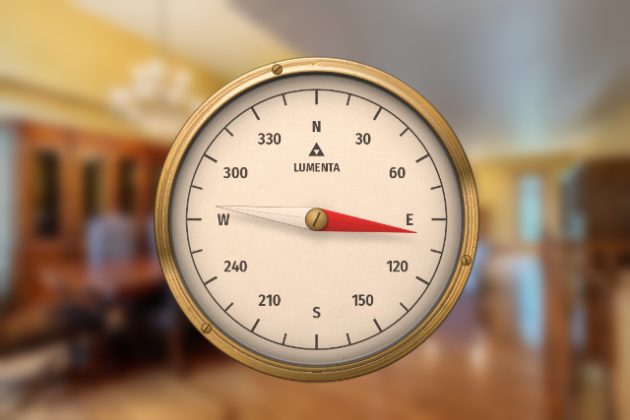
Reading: 97.5 °
